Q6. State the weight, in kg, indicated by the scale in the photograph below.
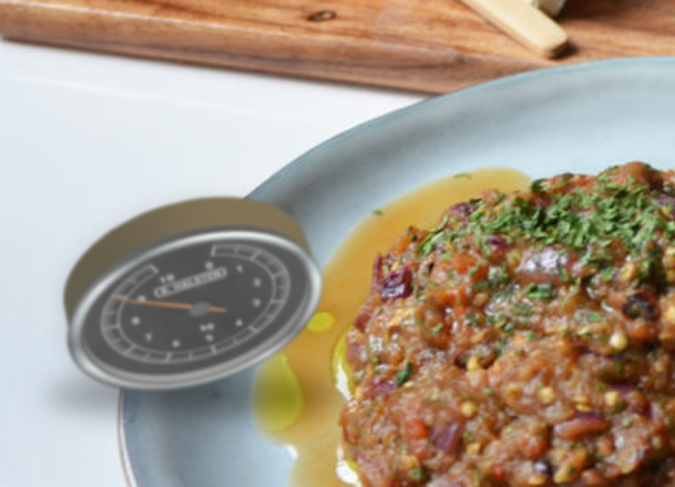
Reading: 9 kg
